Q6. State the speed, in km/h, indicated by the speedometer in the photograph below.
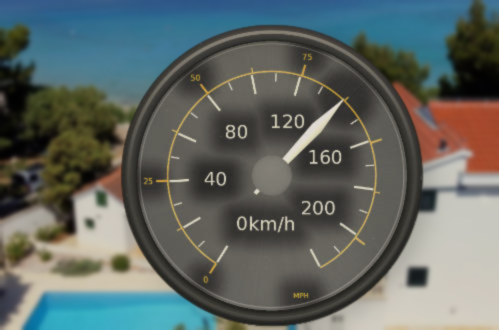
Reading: 140 km/h
